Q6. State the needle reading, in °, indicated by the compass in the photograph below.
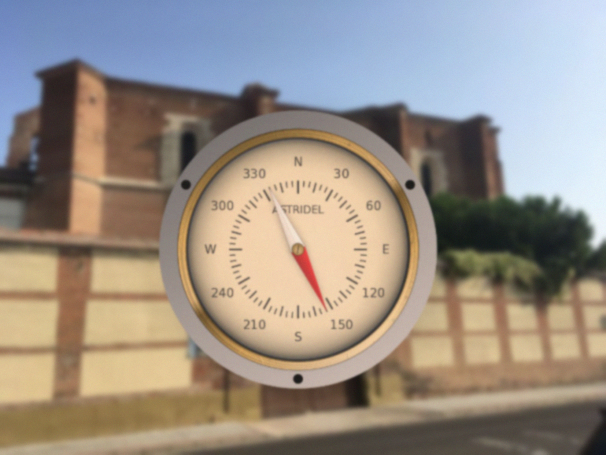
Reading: 155 °
